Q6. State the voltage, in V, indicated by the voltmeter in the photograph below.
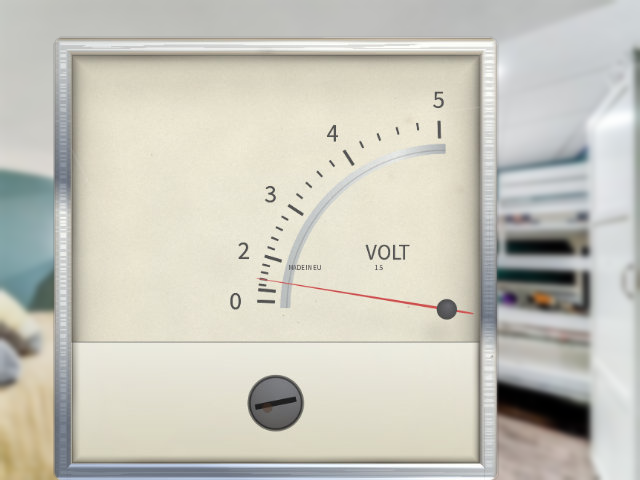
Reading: 1.4 V
